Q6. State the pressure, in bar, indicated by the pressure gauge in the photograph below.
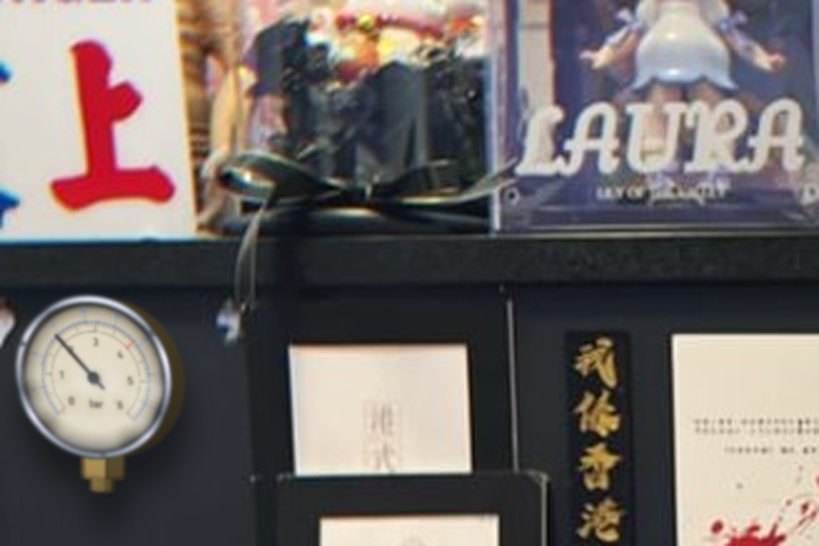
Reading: 2 bar
